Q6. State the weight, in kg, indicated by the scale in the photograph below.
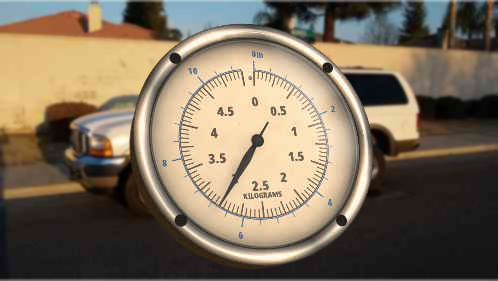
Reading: 3 kg
